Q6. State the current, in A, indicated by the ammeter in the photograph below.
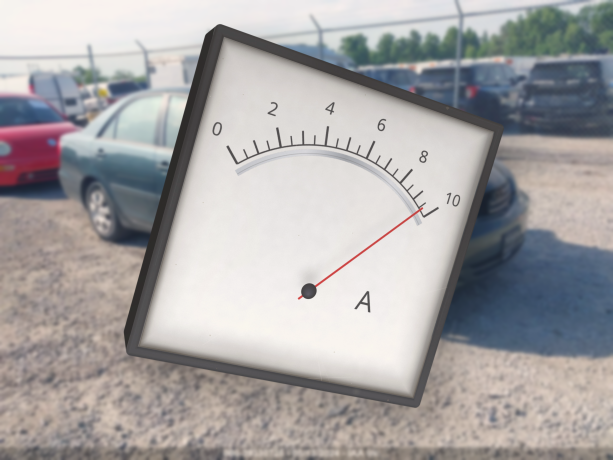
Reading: 9.5 A
